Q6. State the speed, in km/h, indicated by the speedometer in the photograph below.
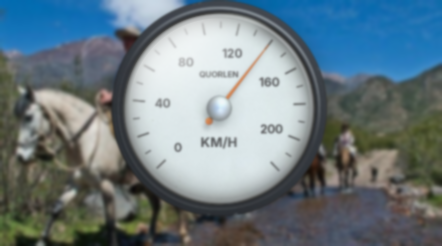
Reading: 140 km/h
